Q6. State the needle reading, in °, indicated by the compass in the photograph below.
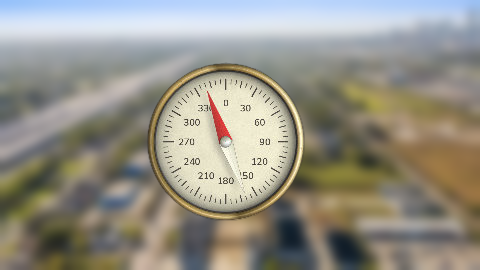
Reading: 340 °
